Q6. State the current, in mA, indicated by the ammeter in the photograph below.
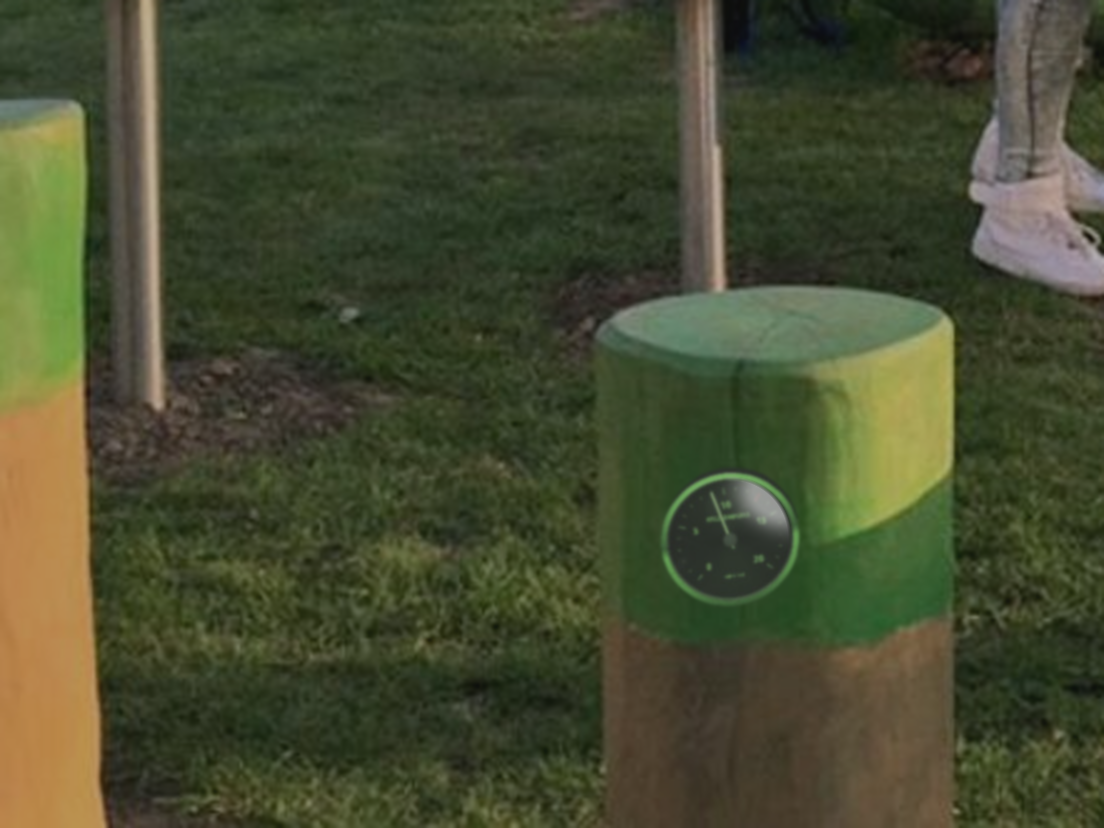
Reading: 9 mA
